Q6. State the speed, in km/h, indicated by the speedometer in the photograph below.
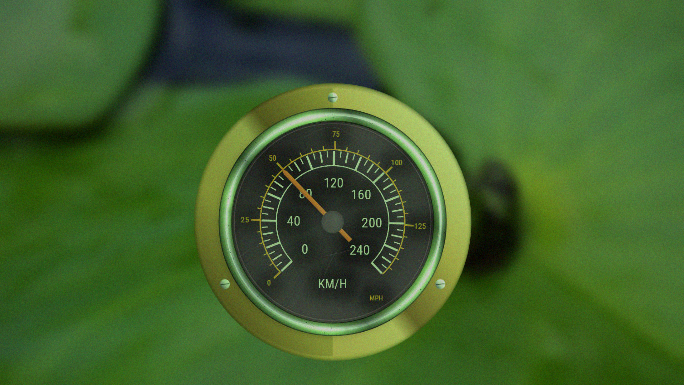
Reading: 80 km/h
